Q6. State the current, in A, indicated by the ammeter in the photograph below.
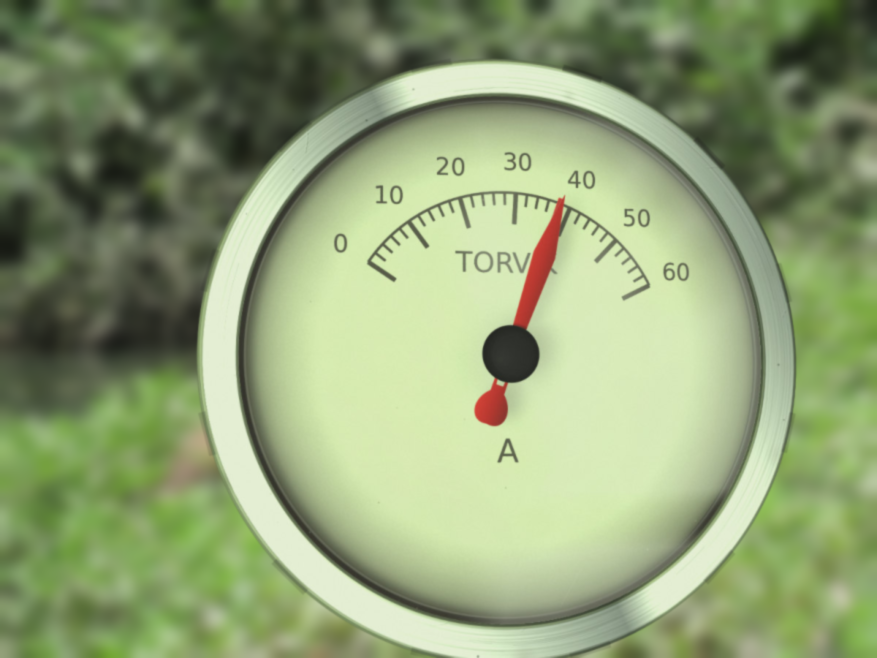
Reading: 38 A
